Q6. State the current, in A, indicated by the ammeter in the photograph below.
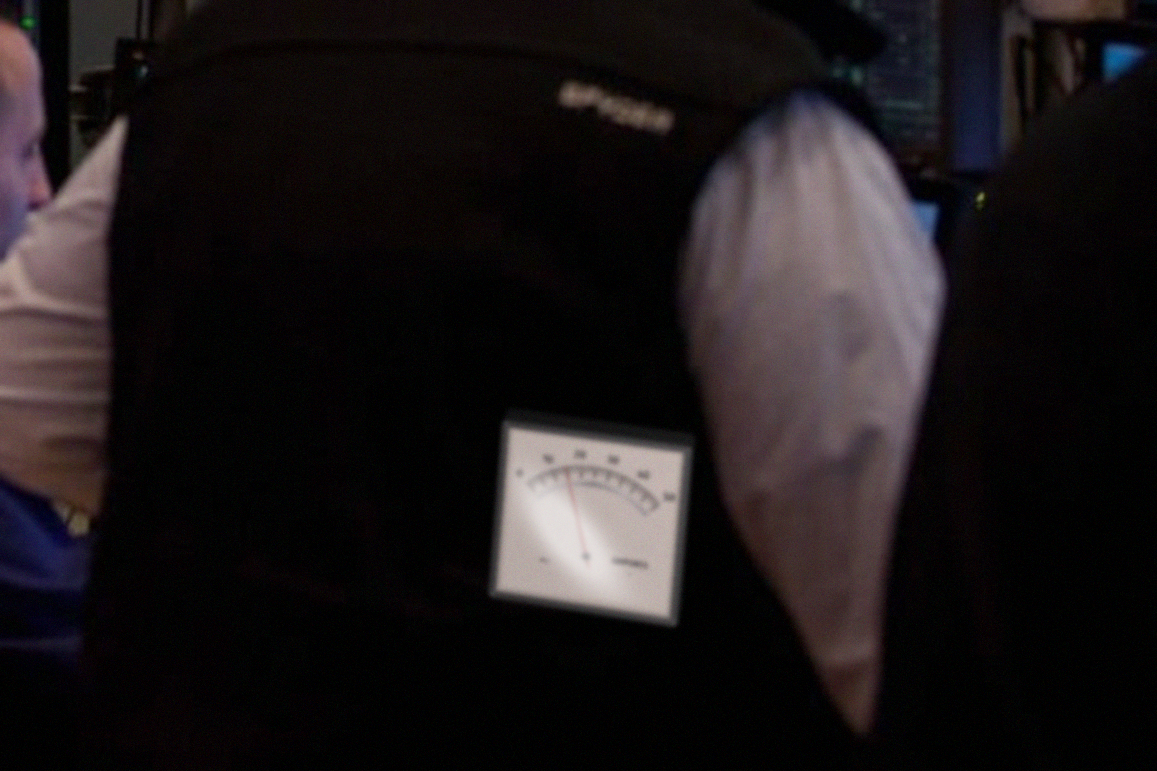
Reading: 15 A
